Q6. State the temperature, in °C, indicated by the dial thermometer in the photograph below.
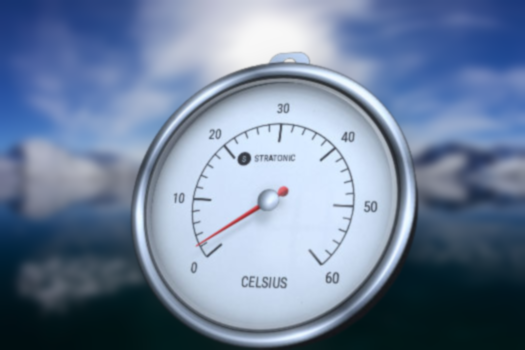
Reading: 2 °C
